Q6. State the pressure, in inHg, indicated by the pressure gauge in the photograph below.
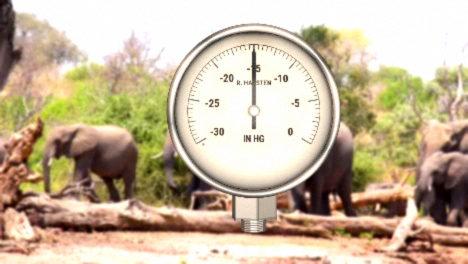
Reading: -15 inHg
